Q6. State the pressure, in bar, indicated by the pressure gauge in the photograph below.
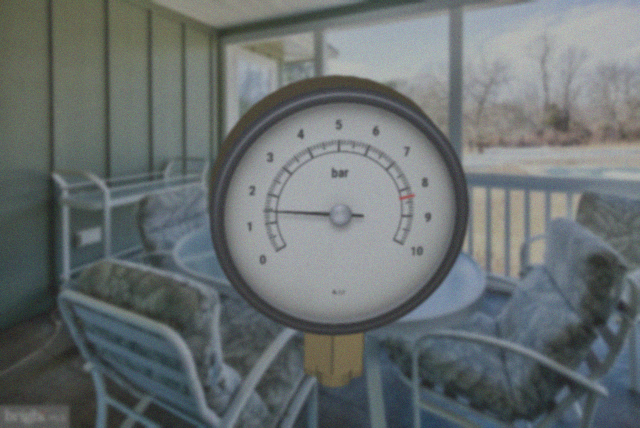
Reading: 1.5 bar
